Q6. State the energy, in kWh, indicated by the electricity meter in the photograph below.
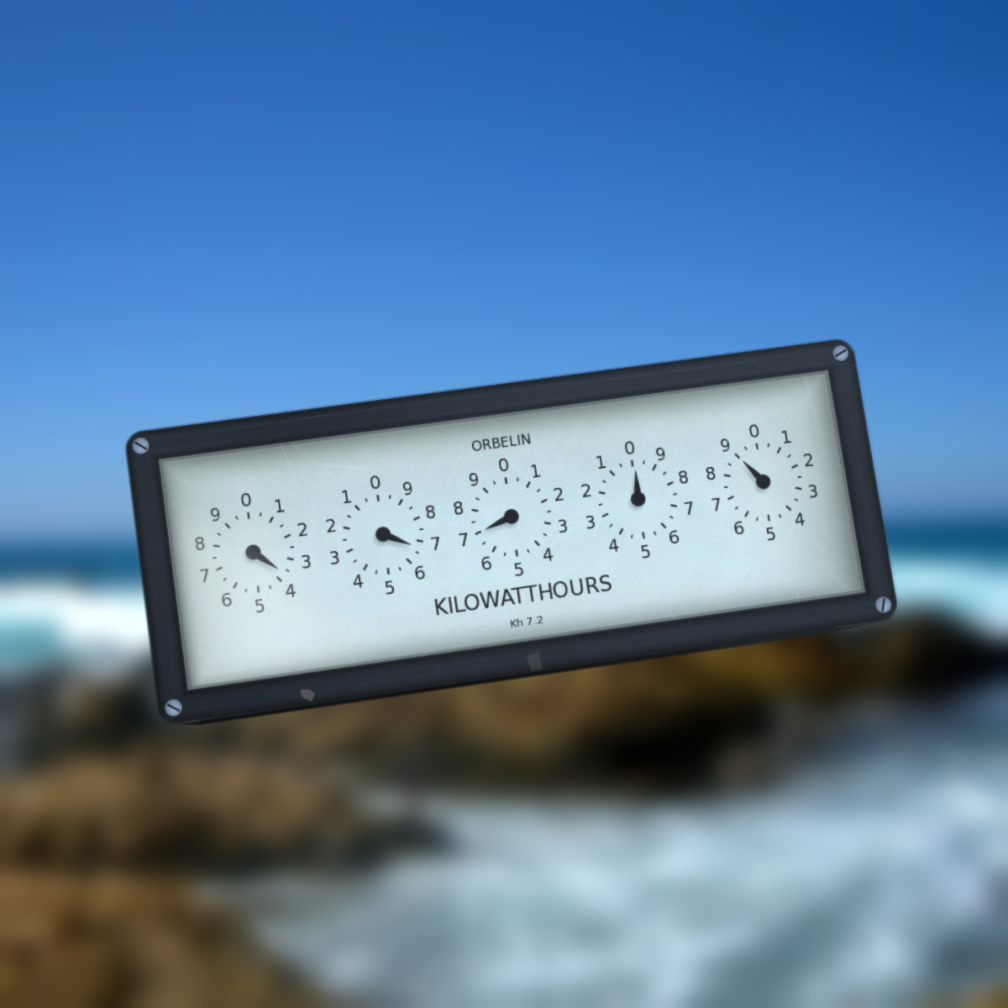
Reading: 36699 kWh
